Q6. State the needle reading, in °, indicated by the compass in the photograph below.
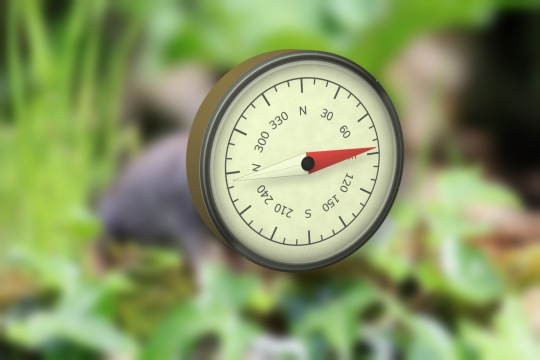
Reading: 85 °
